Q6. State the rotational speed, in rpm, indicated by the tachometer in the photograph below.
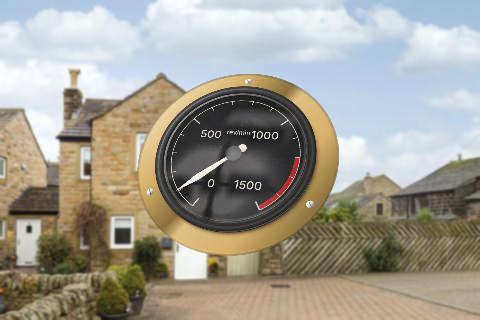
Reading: 100 rpm
